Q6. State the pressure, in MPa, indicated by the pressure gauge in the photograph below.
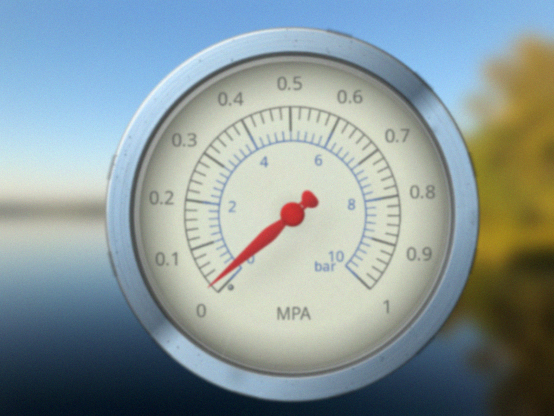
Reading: 0.02 MPa
